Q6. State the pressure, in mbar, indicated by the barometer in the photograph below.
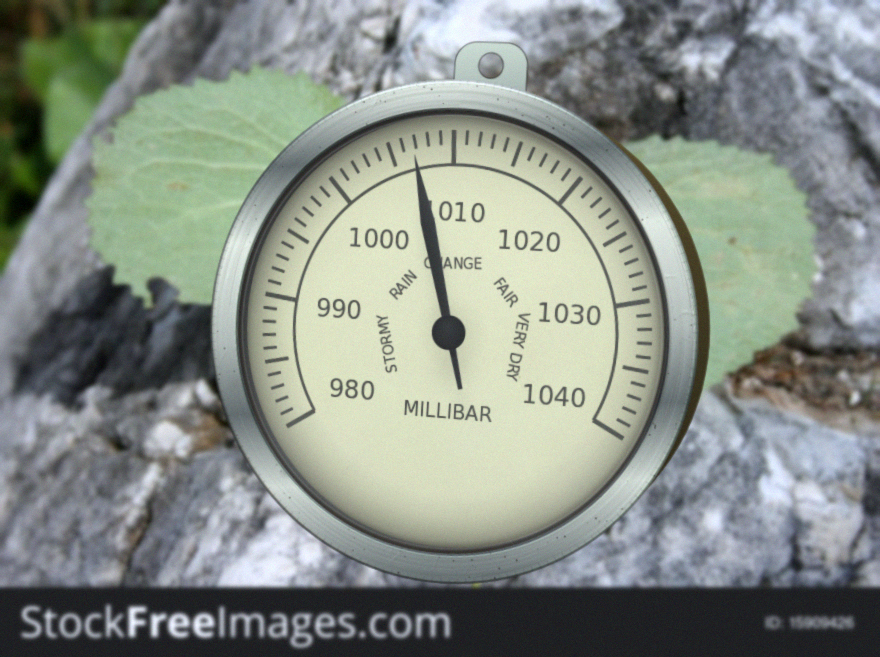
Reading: 1007 mbar
